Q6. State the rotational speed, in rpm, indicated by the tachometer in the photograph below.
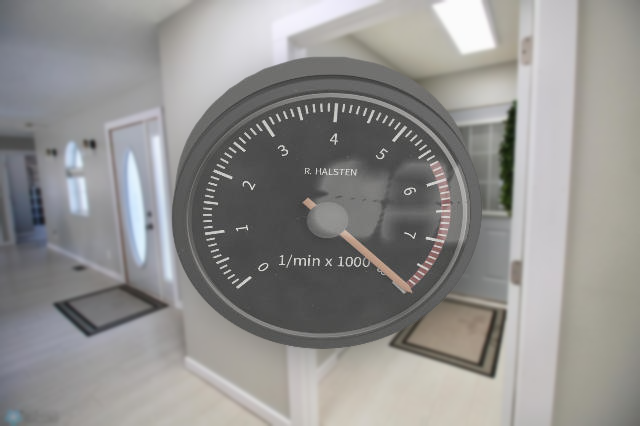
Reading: 7900 rpm
